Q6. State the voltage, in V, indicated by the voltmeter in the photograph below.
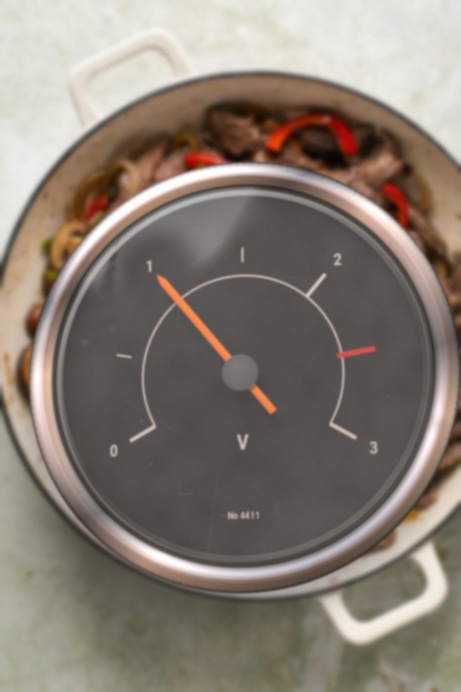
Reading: 1 V
